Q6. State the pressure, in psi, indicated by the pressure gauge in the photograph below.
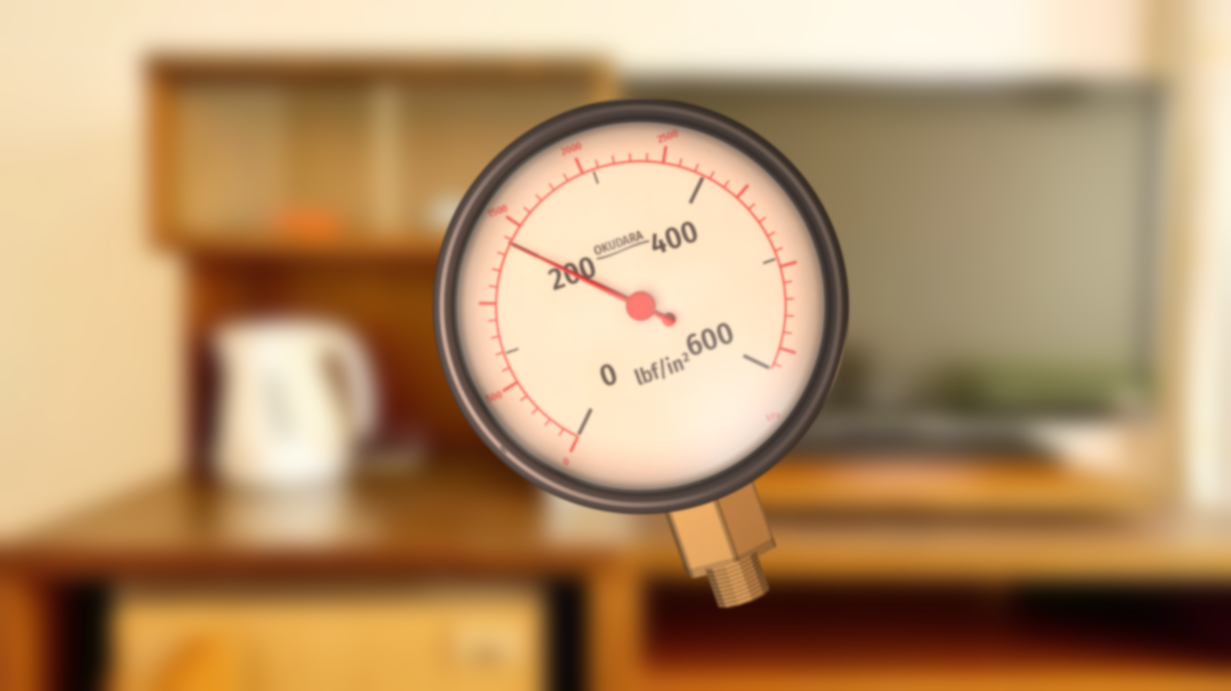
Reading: 200 psi
